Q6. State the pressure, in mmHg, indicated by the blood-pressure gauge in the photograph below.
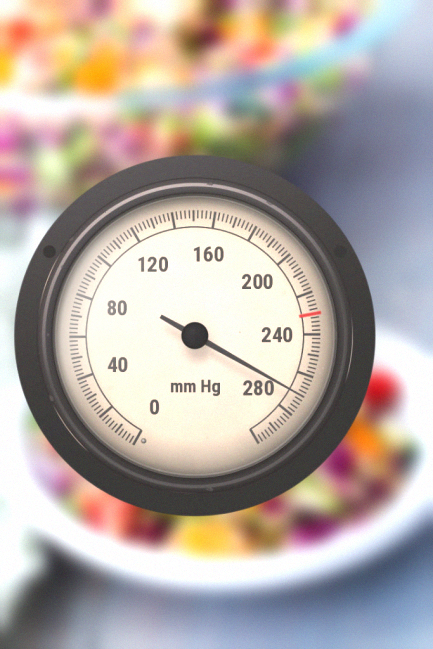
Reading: 270 mmHg
